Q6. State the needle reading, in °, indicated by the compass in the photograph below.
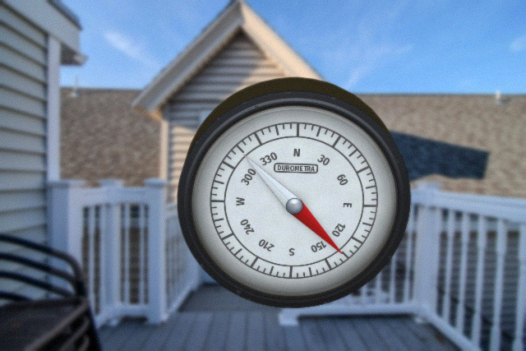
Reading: 135 °
